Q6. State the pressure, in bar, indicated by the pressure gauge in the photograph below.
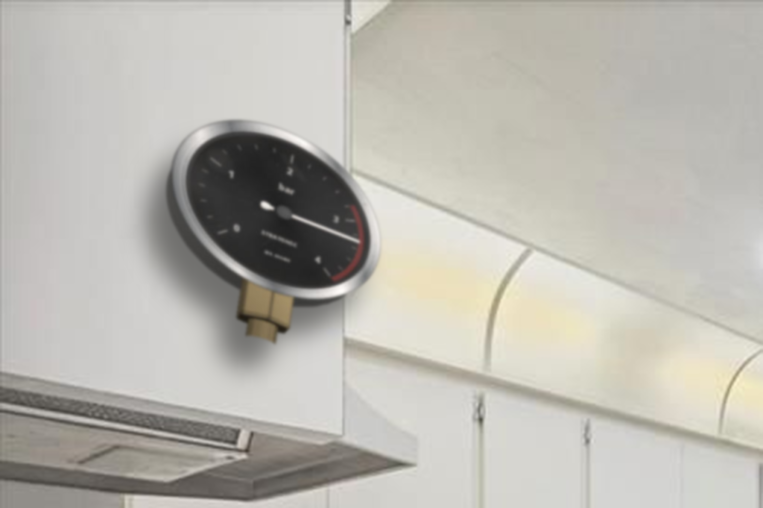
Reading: 3.3 bar
